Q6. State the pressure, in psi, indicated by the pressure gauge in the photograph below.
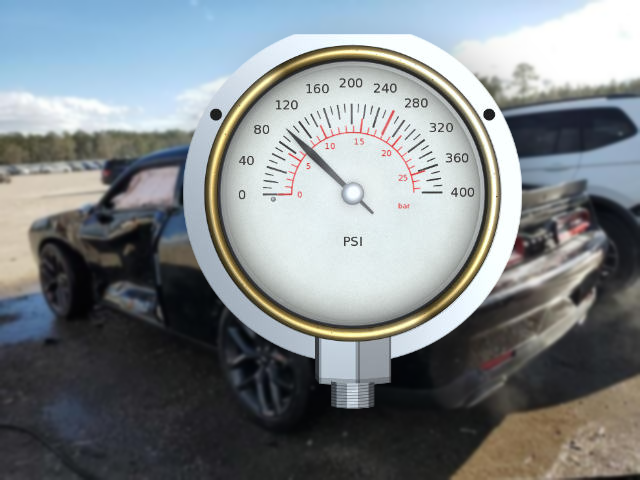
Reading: 100 psi
